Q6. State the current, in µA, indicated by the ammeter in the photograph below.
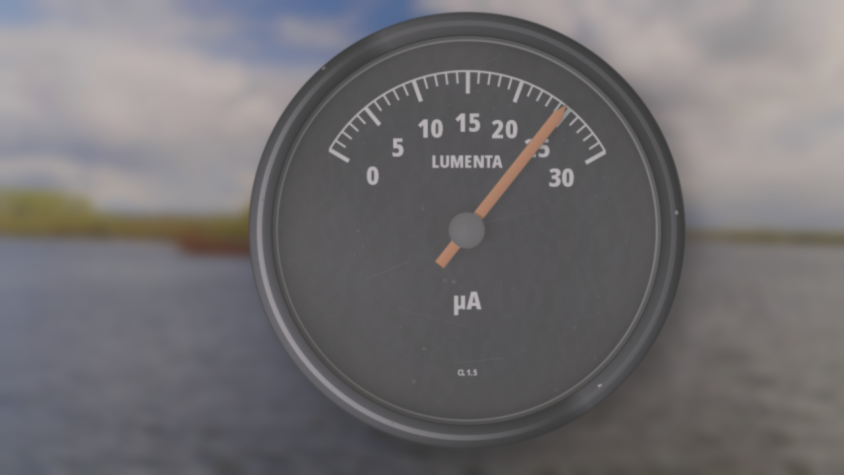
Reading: 24.5 µA
